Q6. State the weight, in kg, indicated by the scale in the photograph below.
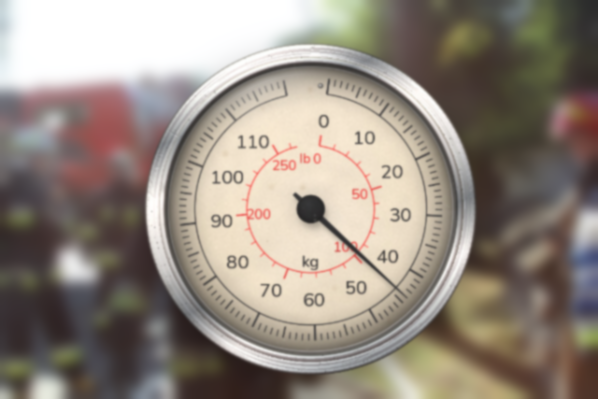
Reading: 44 kg
